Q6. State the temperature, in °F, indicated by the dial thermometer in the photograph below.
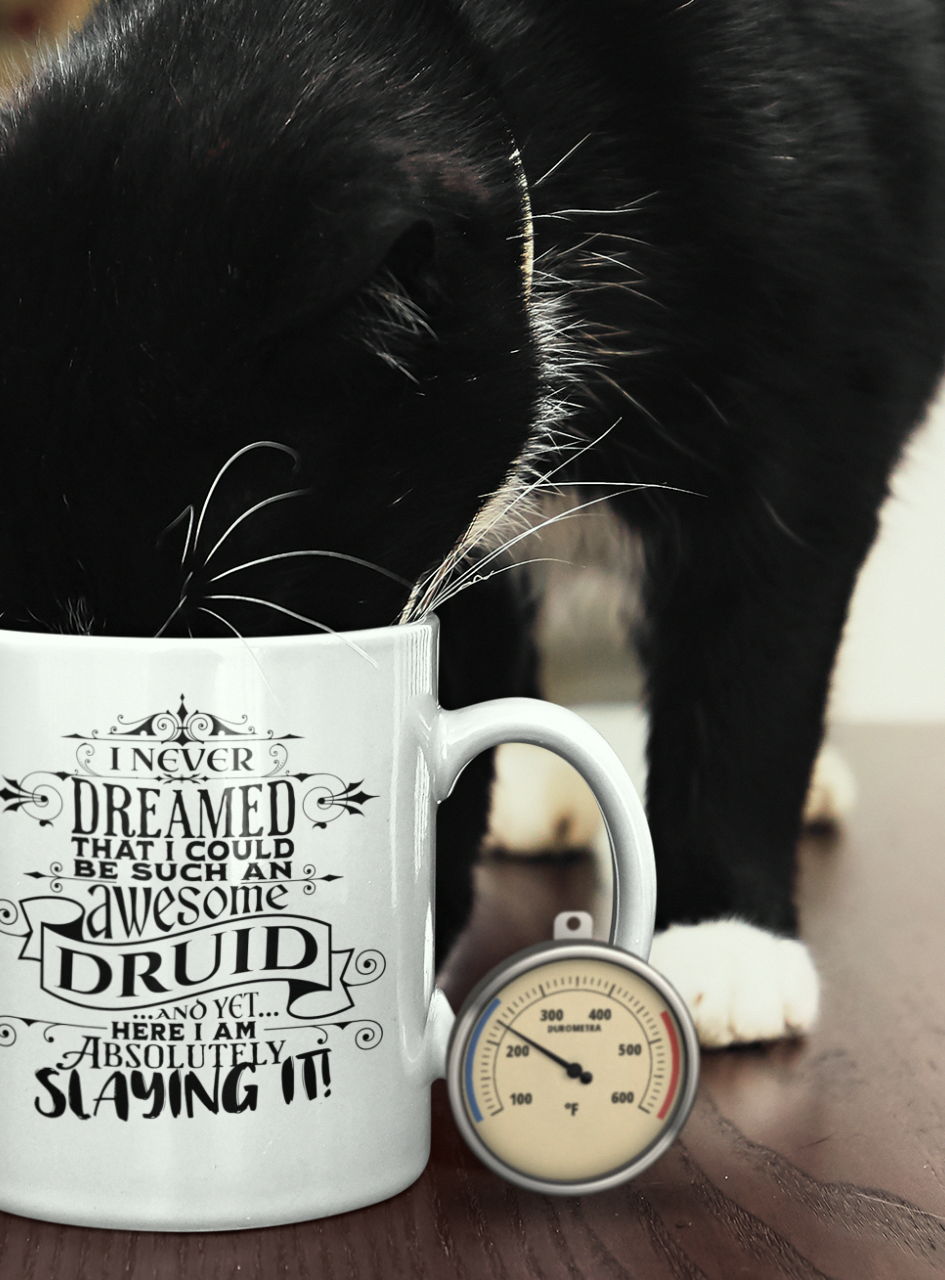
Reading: 230 °F
